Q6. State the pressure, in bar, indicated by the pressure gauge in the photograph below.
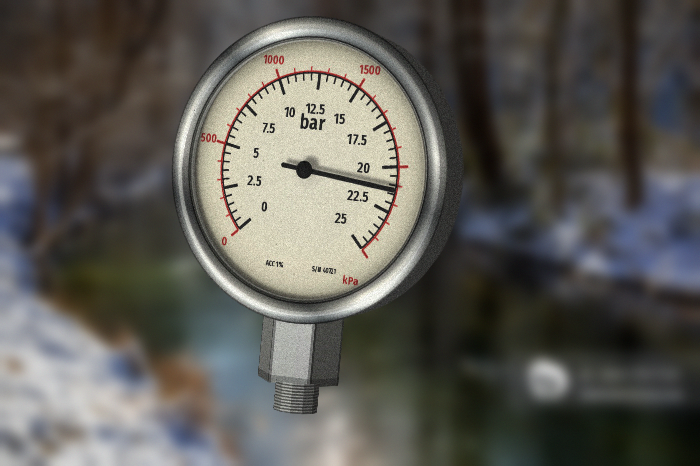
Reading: 21.25 bar
